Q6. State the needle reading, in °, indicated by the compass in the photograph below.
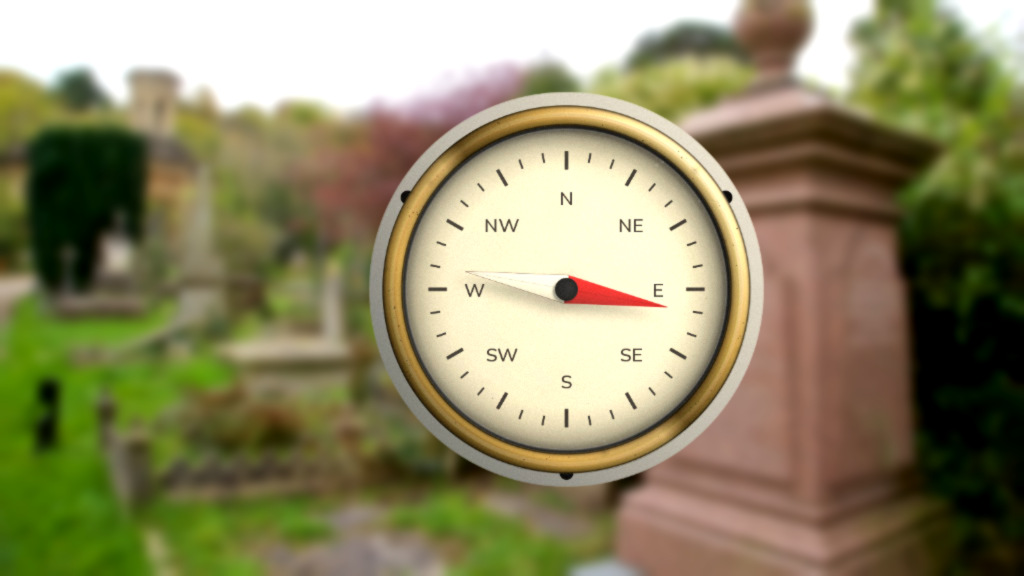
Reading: 100 °
